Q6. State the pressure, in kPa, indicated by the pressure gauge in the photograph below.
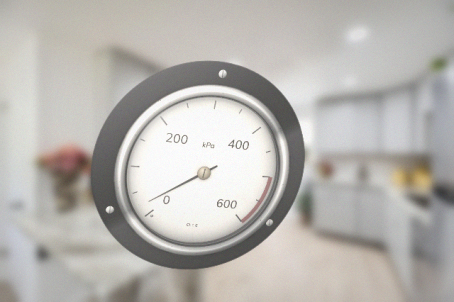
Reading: 25 kPa
